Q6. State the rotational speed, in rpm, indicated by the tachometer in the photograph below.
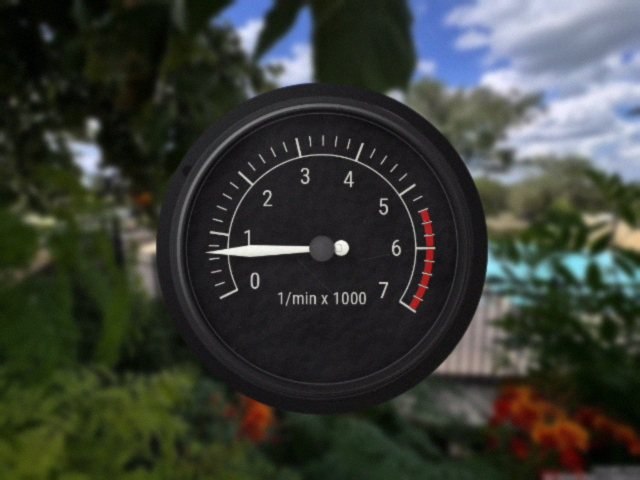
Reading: 700 rpm
